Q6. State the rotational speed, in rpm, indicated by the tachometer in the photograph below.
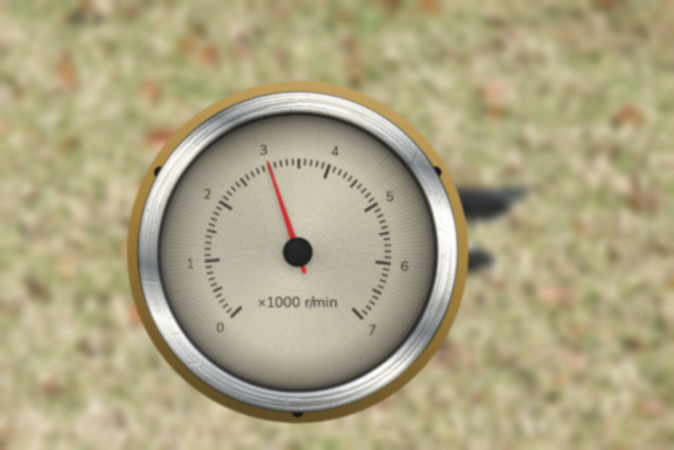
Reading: 3000 rpm
